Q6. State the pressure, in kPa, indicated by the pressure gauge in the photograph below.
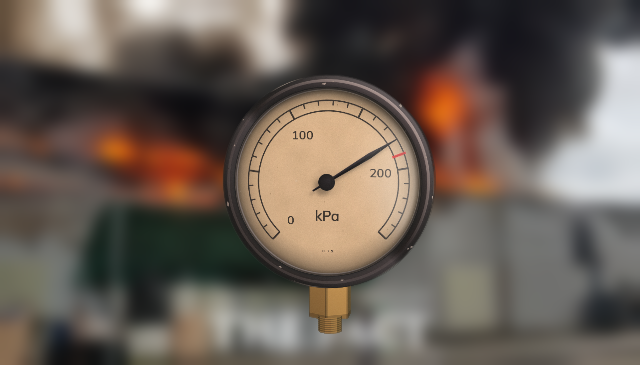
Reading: 180 kPa
